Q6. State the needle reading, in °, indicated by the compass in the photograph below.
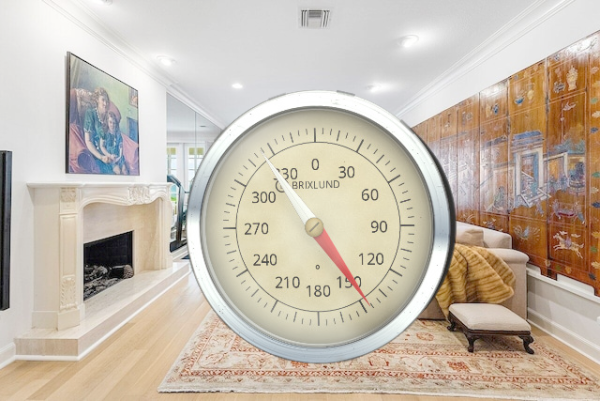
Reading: 145 °
